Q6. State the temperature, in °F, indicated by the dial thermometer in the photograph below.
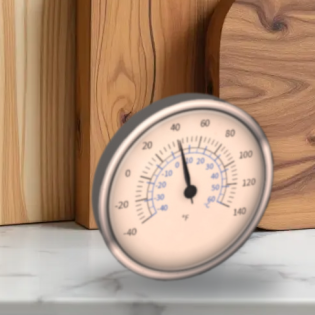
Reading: 40 °F
